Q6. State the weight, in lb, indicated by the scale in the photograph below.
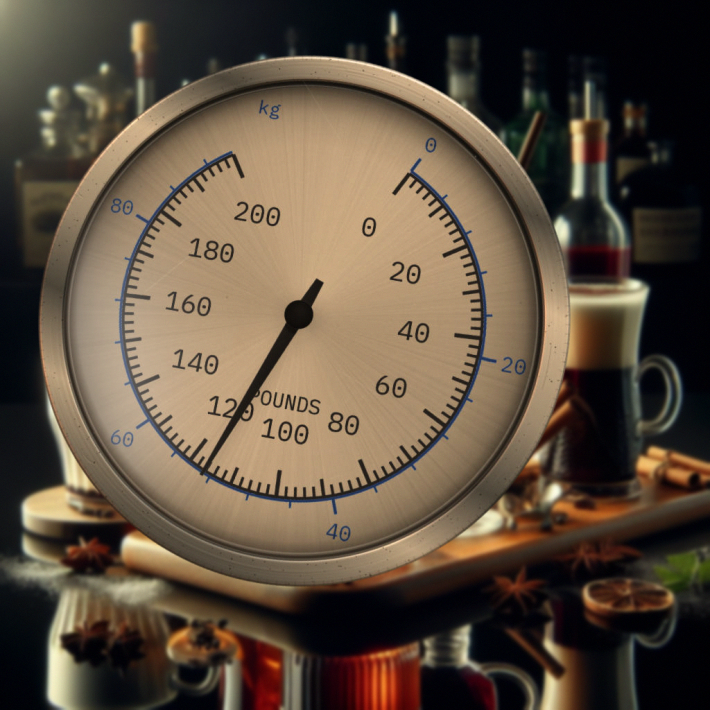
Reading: 116 lb
